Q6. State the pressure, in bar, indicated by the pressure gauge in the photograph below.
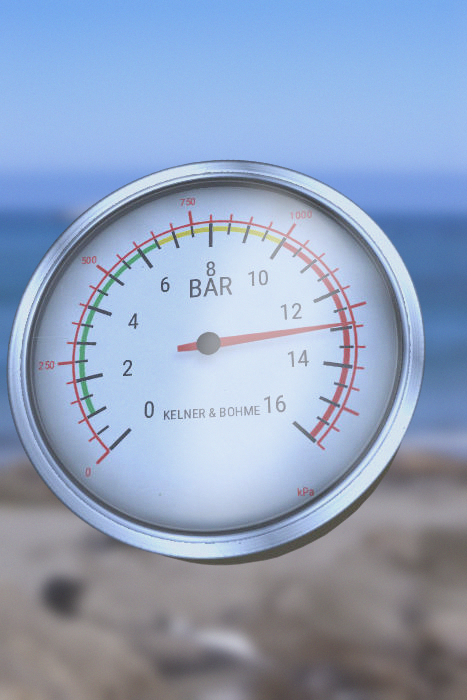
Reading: 13 bar
